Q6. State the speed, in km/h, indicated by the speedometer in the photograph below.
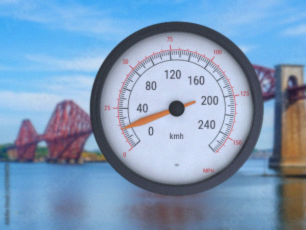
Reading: 20 km/h
